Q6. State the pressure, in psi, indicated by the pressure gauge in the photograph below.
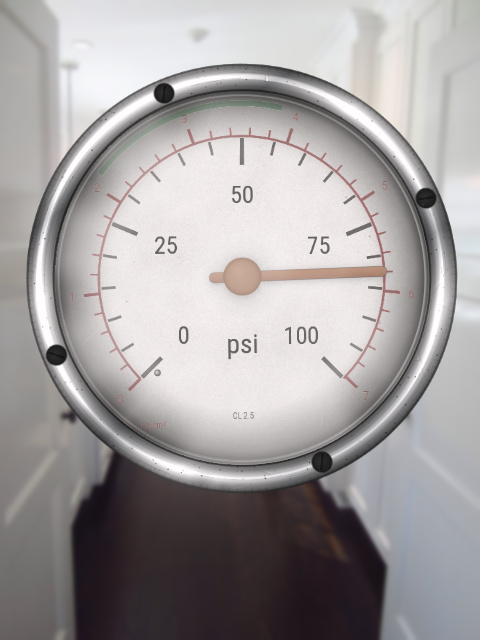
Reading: 82.5 psi
